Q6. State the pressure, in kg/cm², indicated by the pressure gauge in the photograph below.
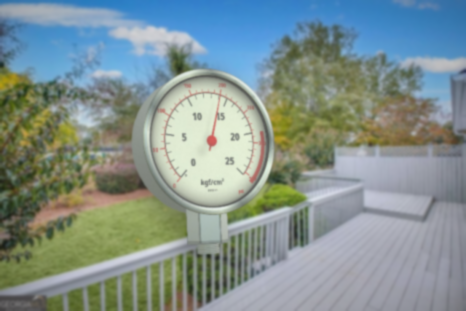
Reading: 14 kg/cm²
